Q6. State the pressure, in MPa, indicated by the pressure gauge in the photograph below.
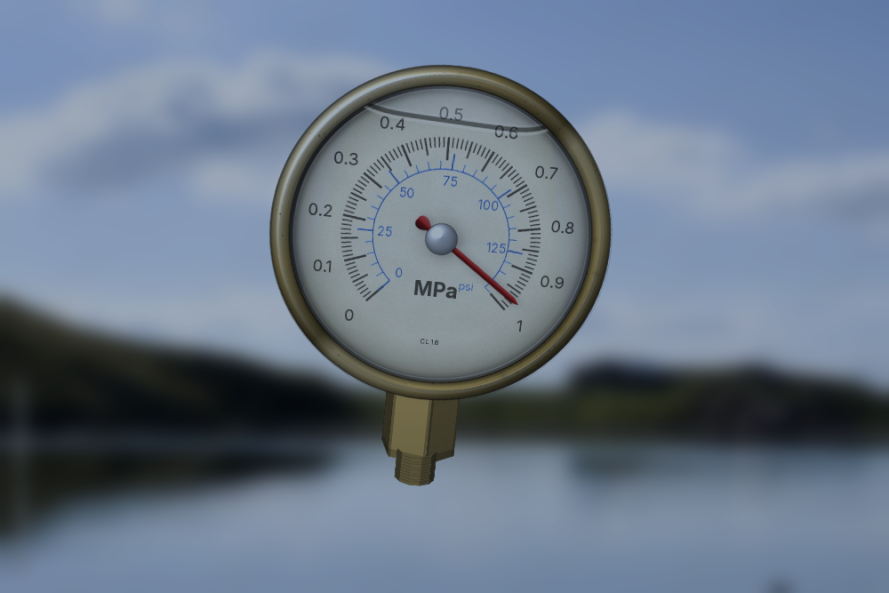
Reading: 0.97 MPa
